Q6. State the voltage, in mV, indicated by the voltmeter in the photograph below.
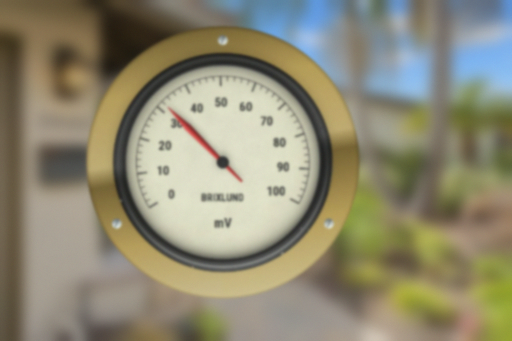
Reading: 32 mV
